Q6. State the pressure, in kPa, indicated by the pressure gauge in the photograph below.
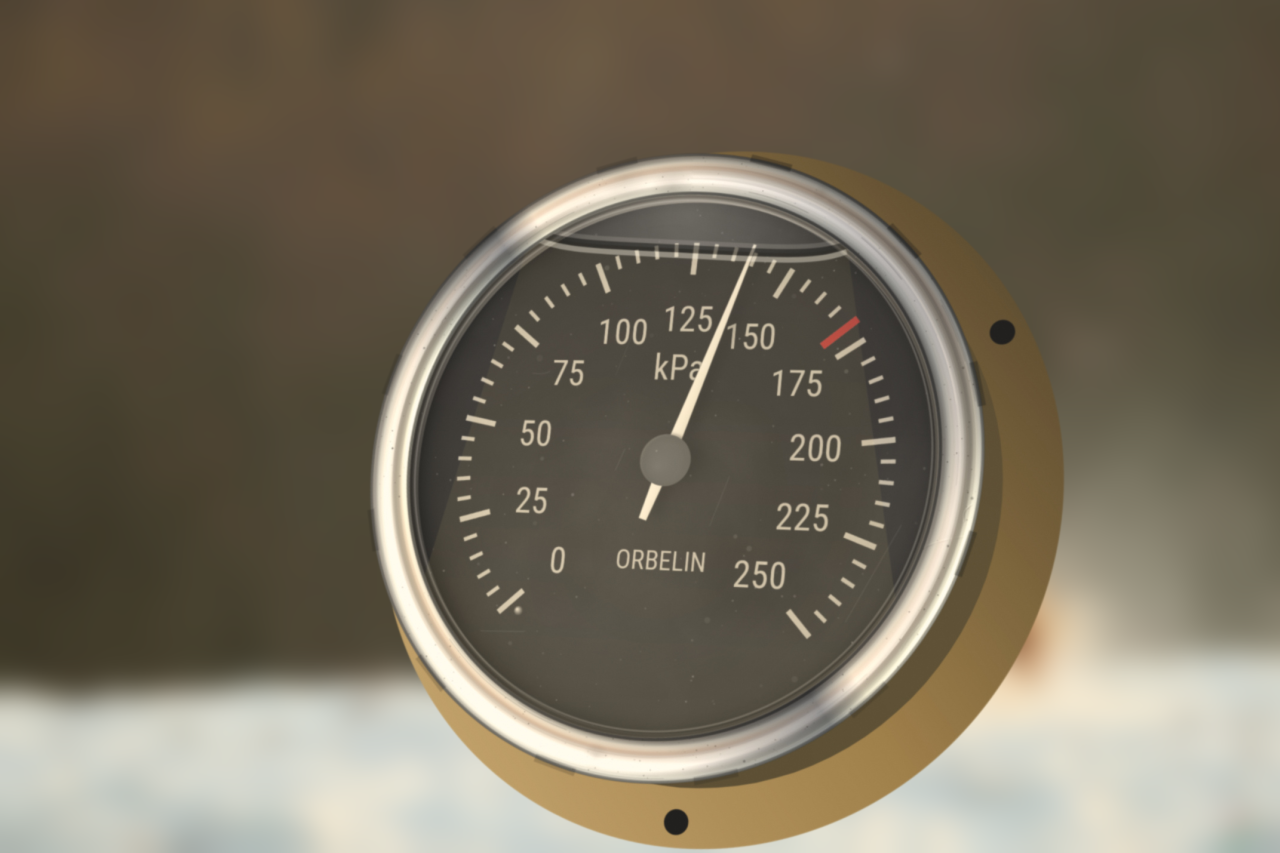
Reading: 140 kPa
